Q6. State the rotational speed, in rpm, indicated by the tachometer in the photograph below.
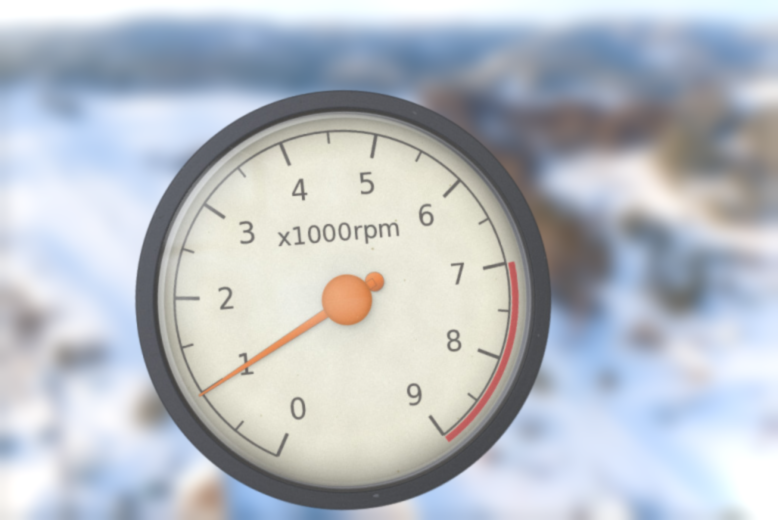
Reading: 1000 rpm
